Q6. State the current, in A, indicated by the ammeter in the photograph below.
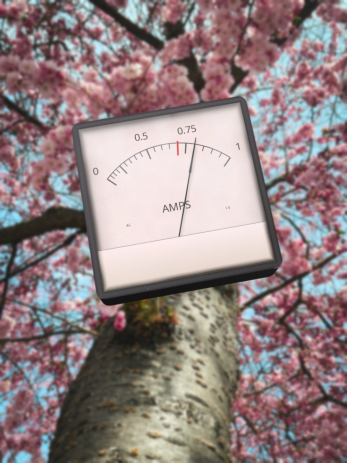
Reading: 0.8 A
